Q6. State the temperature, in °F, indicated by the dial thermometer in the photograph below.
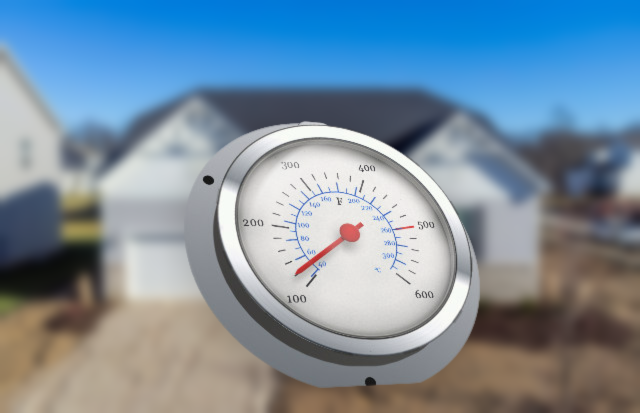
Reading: 120 °F
